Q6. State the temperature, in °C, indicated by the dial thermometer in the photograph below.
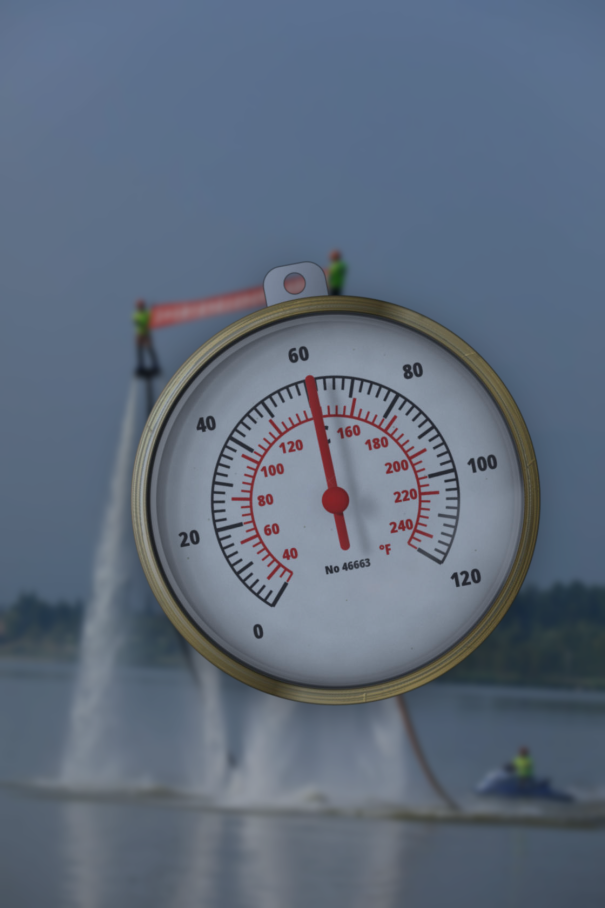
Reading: 61 °C
